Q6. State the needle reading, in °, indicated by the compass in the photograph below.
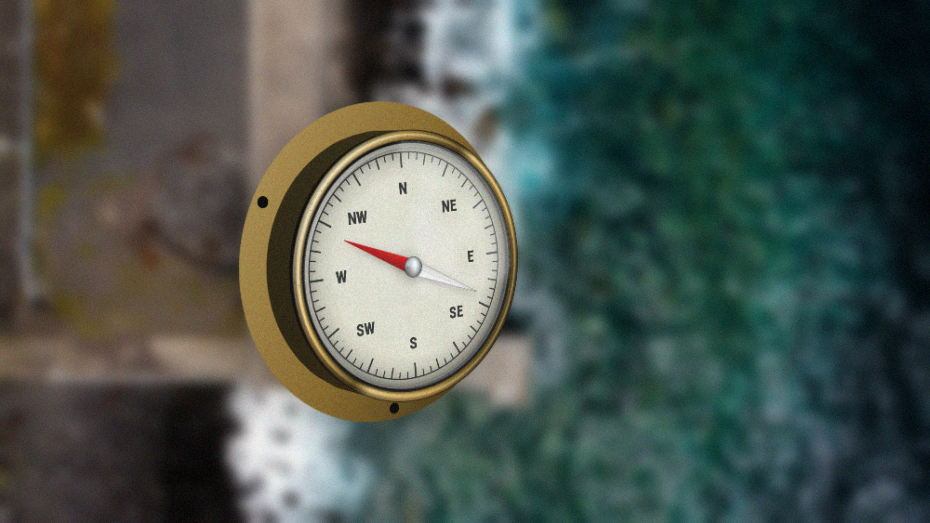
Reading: 295 °
